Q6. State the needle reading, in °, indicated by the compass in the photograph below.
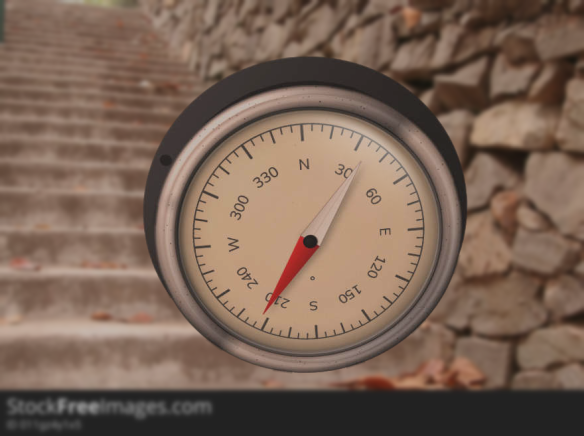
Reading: 215 °
